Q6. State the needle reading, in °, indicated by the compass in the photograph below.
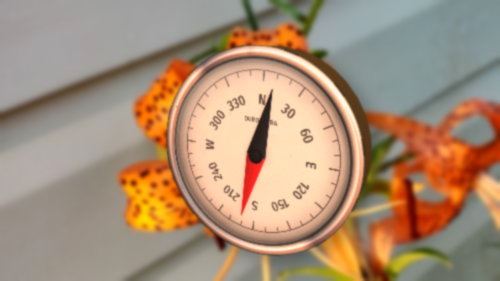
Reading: 190 °
